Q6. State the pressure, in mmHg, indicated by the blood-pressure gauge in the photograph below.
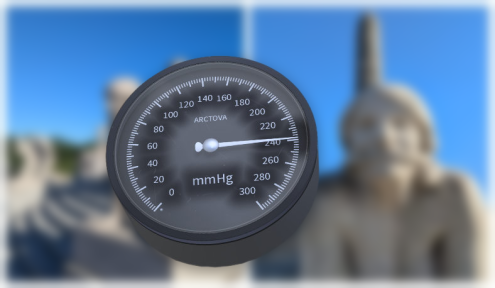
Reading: 240 mmHg
